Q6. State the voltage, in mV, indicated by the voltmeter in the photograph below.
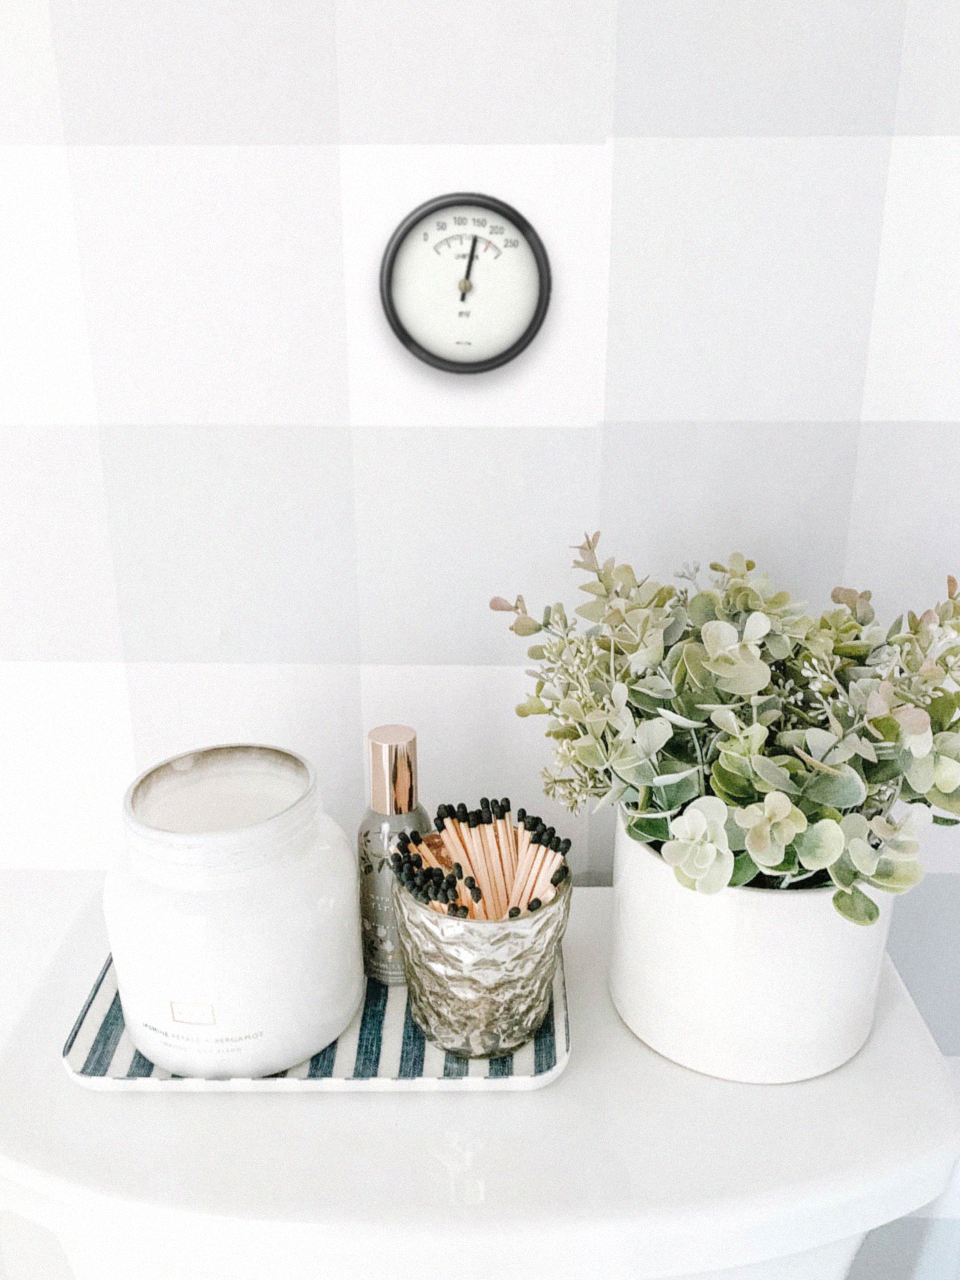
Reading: 150 mV
